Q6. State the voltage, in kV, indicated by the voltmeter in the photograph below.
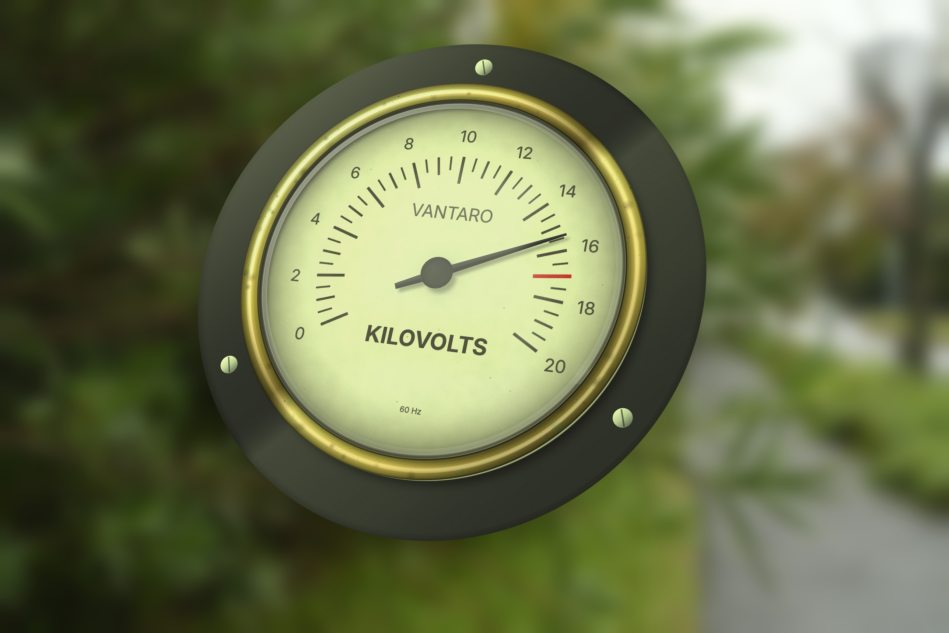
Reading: 15.5 kV
